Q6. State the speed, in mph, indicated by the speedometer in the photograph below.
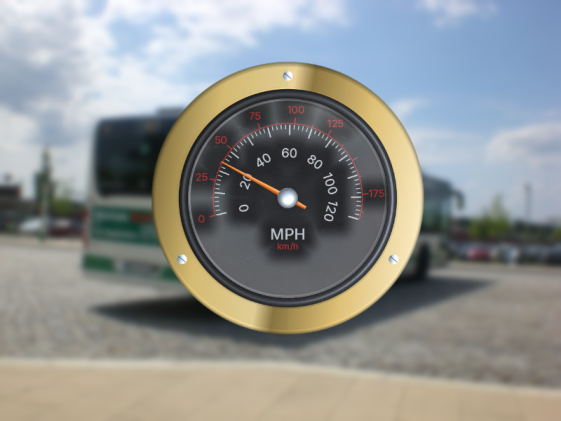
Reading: 24 mph
